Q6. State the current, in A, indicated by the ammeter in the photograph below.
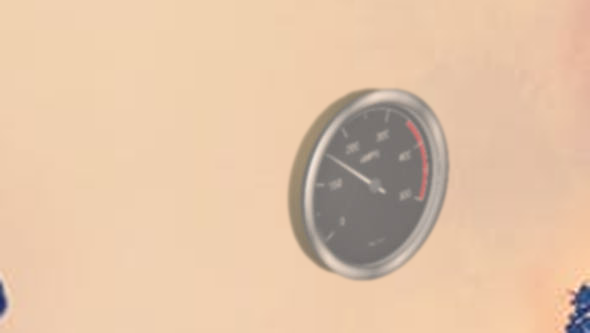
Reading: 150 A
